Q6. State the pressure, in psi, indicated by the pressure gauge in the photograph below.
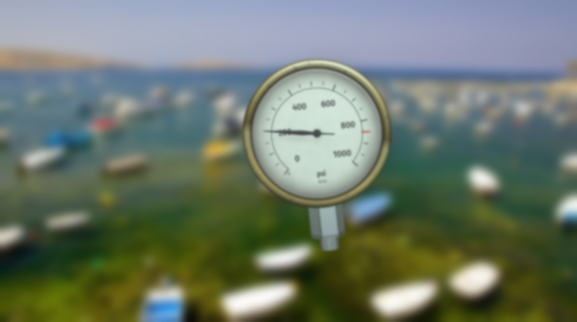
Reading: 200 psi
